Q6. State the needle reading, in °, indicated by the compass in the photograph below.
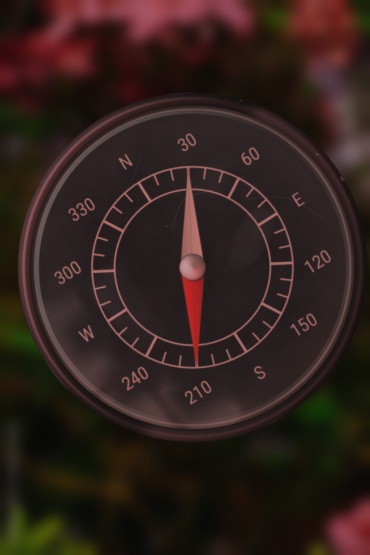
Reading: 210 °
